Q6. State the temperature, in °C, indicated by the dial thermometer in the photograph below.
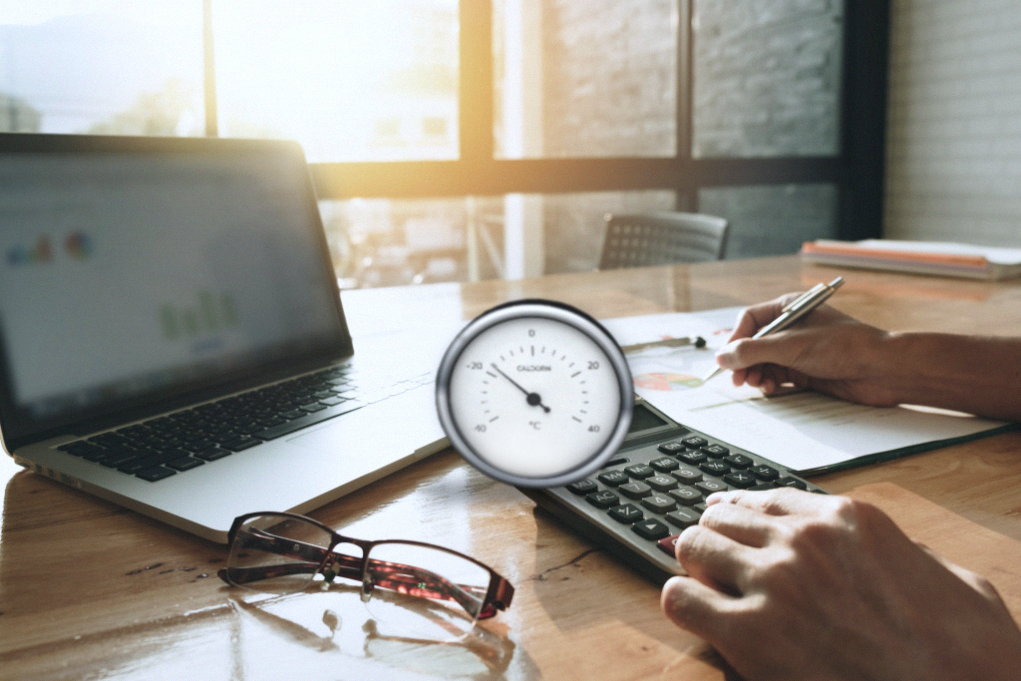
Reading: -16 °C
